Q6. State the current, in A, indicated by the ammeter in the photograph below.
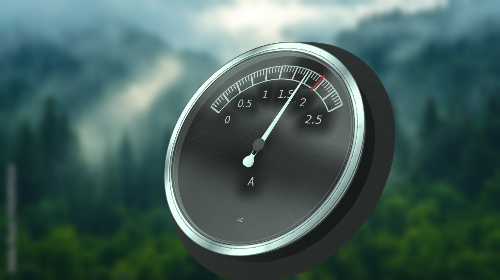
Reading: 1.75 A
